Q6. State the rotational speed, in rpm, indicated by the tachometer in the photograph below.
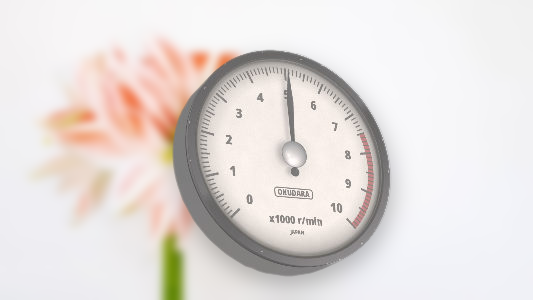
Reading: 5000 rpm
